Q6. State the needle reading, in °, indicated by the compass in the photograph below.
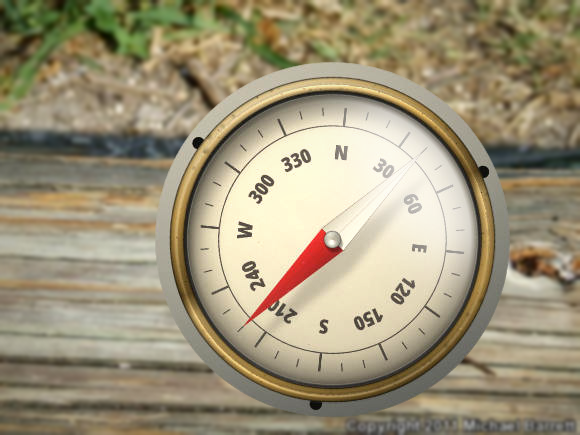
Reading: 220 °
